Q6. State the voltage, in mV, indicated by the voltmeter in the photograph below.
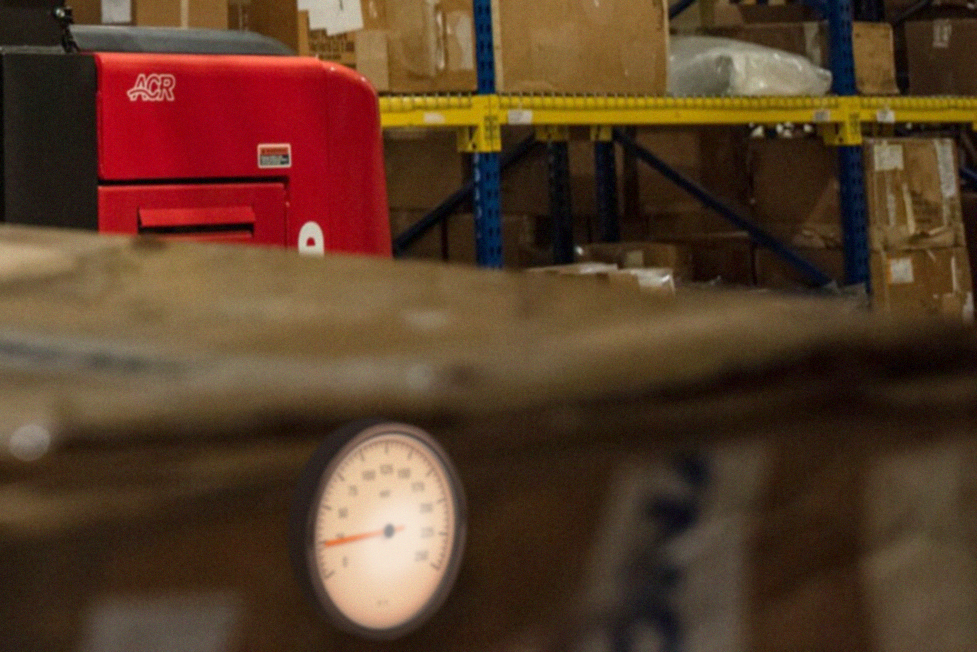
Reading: 25 mV
